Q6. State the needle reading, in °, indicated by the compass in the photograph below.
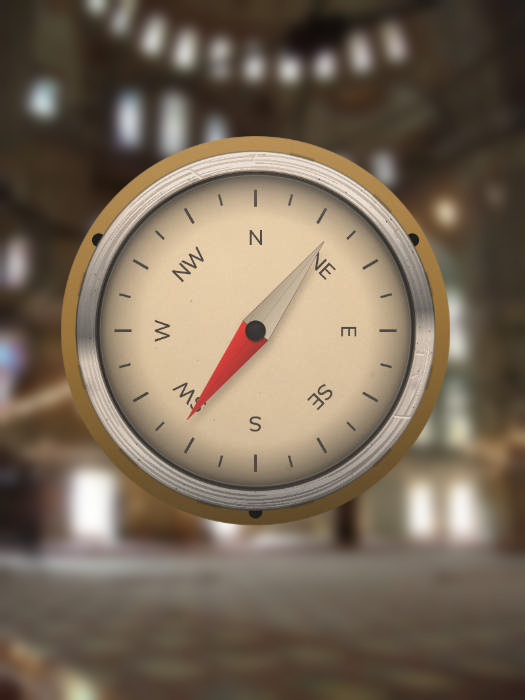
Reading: 217.5 °
